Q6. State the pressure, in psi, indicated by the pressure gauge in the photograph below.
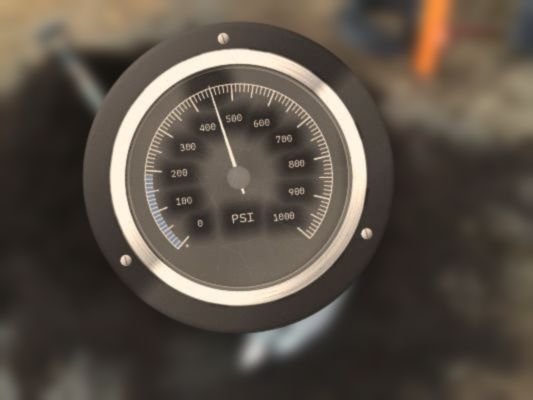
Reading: 450 psi
